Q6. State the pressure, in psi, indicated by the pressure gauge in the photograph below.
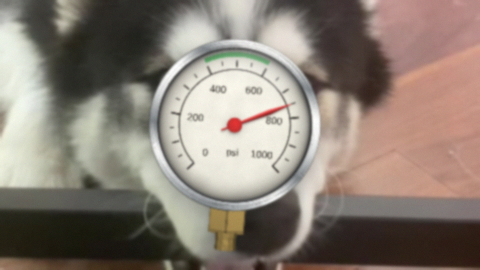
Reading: 750 psi
